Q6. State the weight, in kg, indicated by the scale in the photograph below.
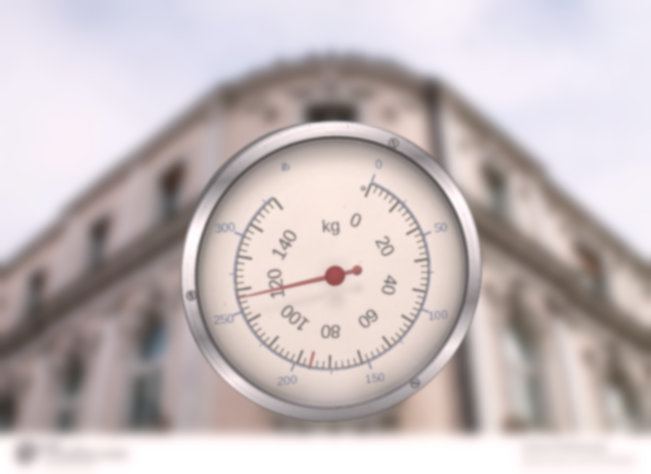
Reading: 118 kg
